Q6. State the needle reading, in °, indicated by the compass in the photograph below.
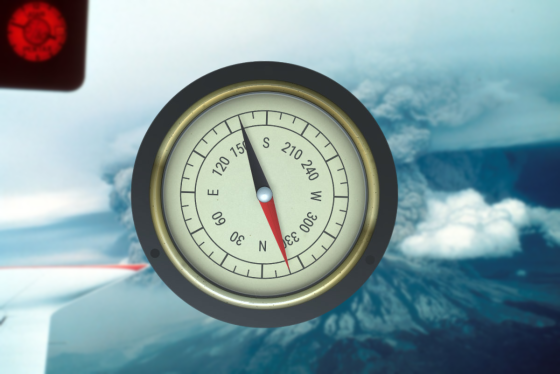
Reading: 340 °
